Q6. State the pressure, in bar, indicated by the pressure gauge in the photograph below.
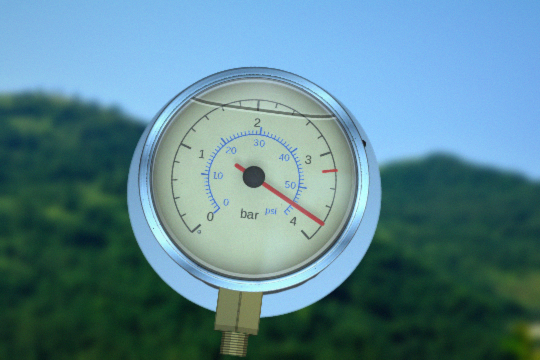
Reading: 3.8 bar
